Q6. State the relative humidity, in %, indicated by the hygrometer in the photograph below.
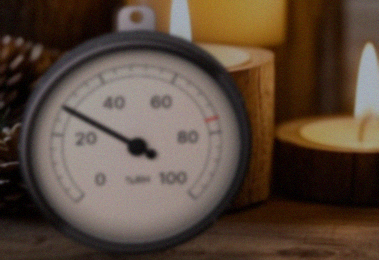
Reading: 28 %
